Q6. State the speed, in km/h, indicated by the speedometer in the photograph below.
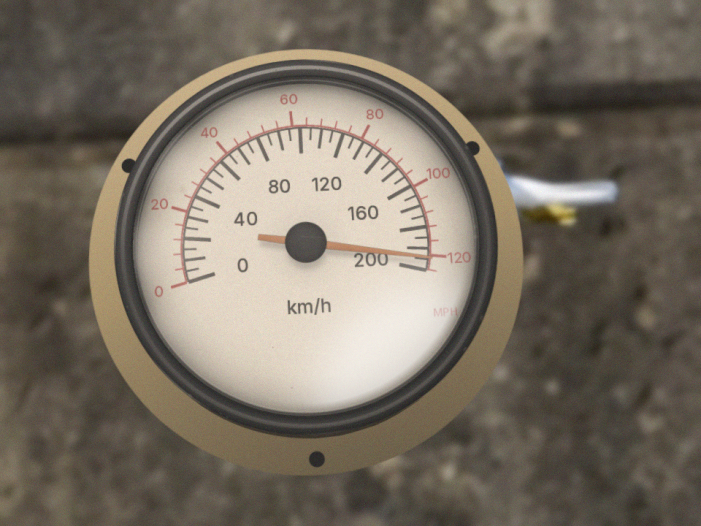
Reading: 195 km/h
